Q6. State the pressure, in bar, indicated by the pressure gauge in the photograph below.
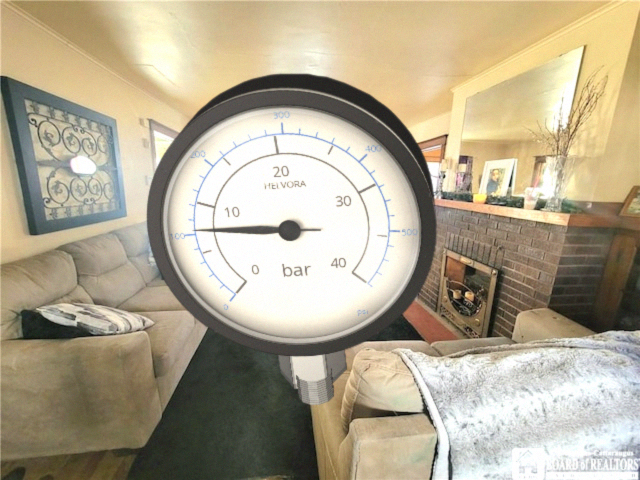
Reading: 7.5 bar
